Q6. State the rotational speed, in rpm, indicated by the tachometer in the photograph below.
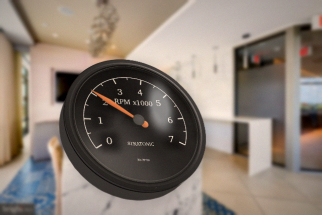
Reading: 2000 rpm
